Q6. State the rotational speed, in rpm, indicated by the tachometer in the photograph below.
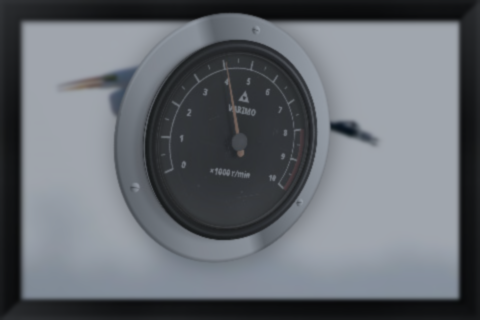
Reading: 4000 rpm
